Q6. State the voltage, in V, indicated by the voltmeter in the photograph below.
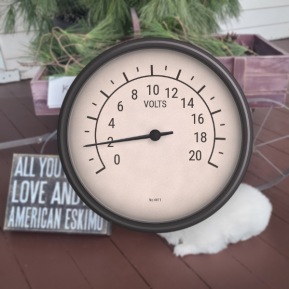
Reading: 2 V
